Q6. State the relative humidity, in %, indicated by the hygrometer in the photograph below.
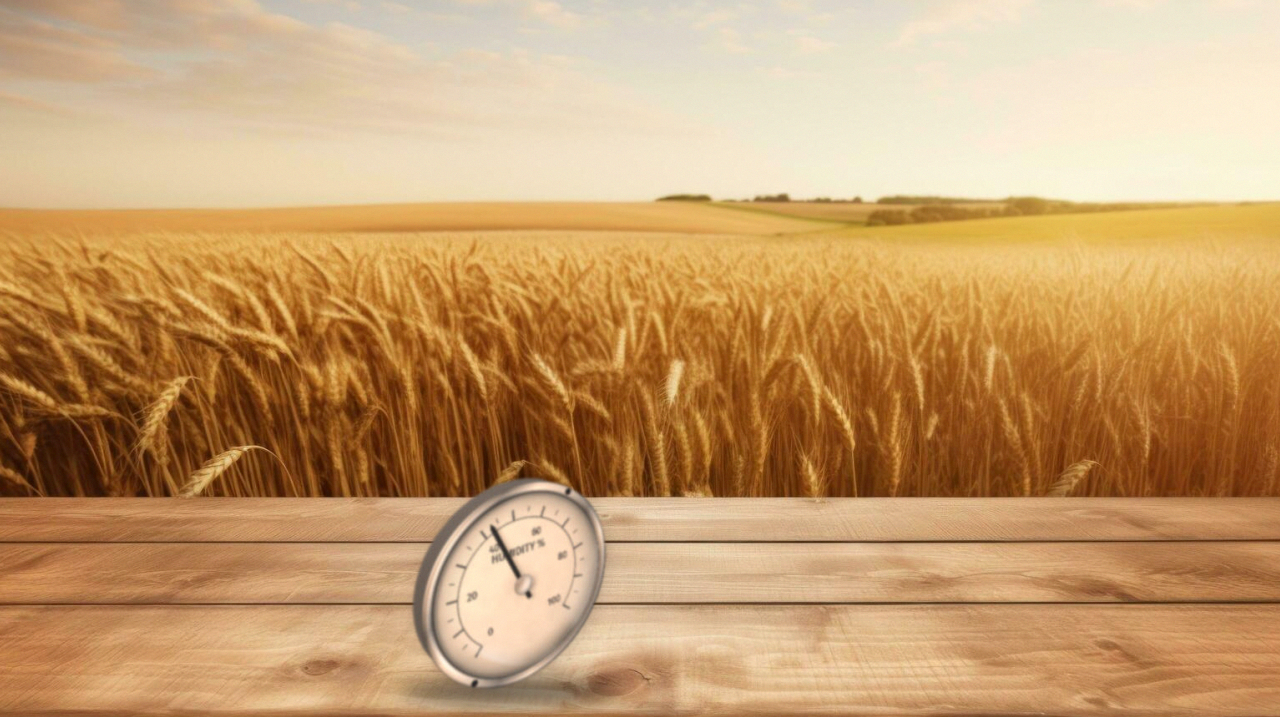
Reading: 42.5 %
